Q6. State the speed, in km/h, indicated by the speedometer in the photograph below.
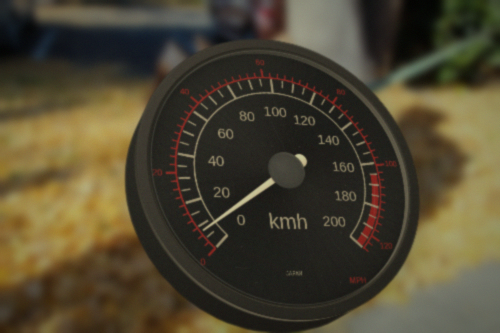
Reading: 7.5 km/h
